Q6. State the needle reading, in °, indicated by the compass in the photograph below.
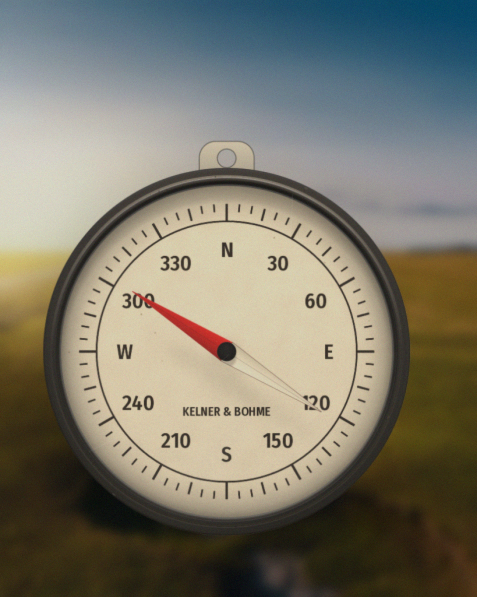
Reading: 302.5 °
